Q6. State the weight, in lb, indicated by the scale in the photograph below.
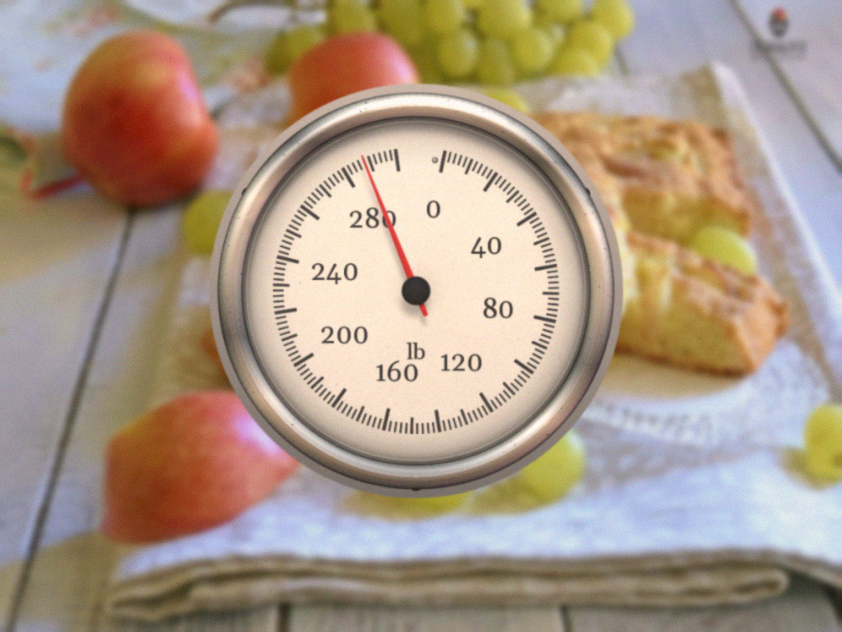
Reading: 288 lb
